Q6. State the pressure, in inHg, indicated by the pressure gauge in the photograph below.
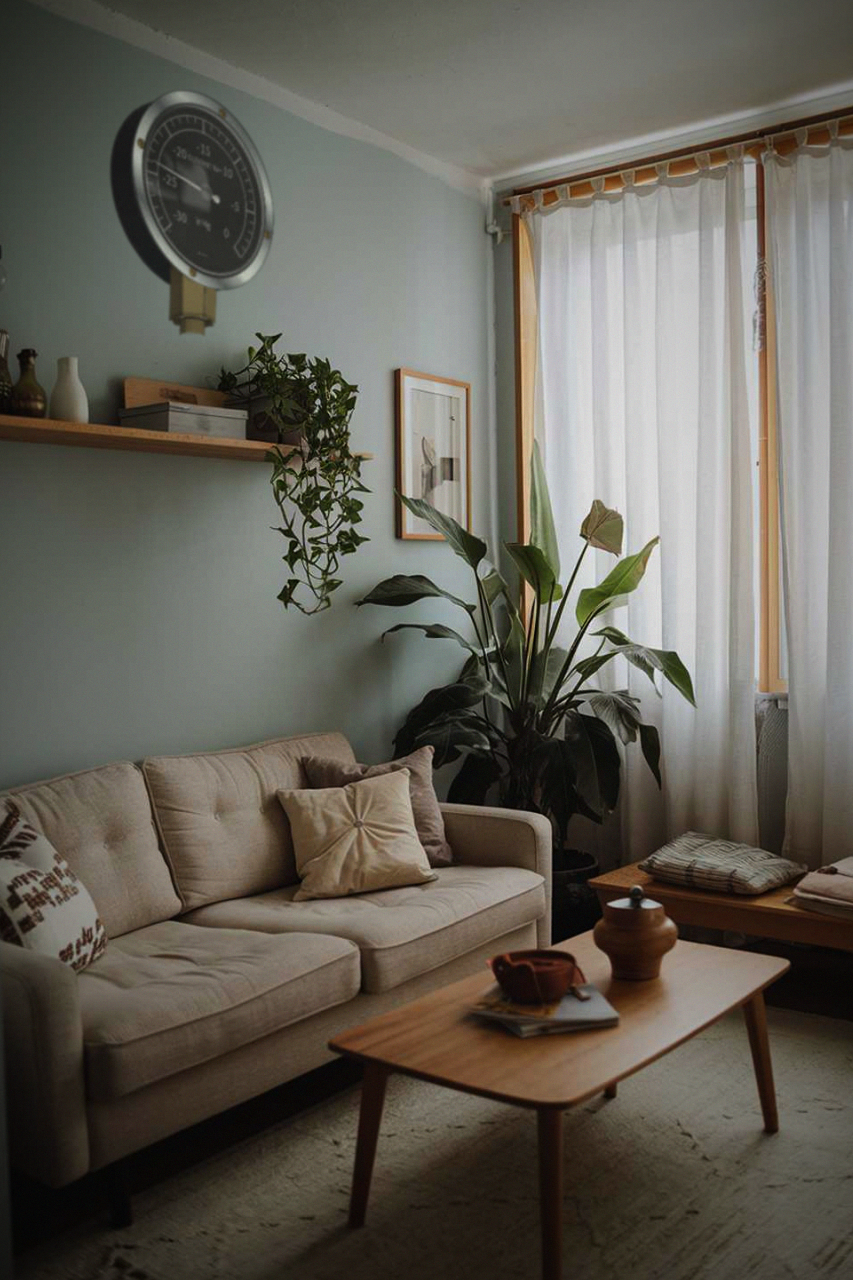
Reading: -24 inHg
